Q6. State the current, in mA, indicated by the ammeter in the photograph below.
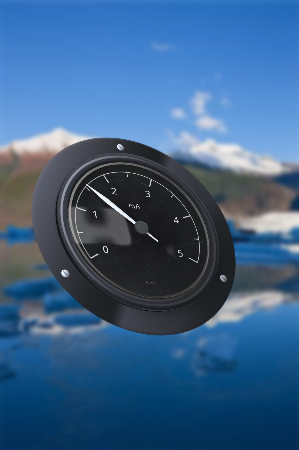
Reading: 1.5 mA
